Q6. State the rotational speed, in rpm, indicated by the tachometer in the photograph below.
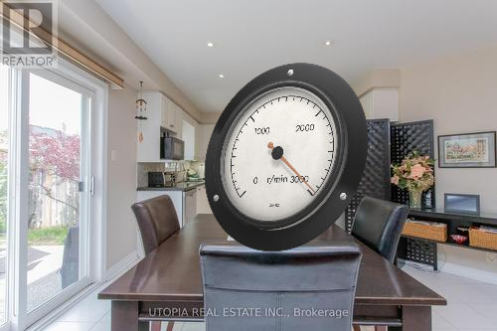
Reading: 2950 rpm
